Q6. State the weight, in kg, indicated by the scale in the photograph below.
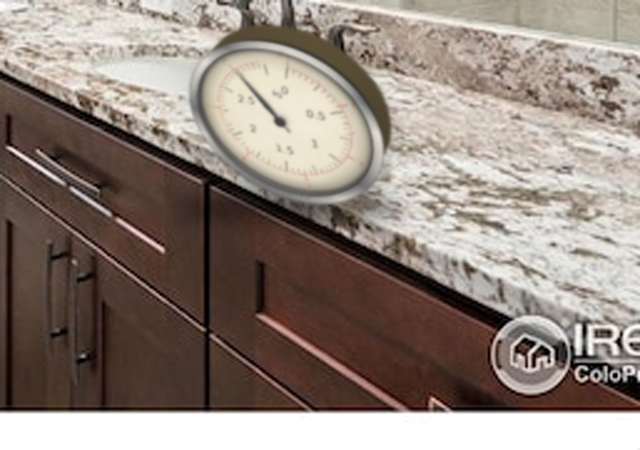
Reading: 2.75 kg
